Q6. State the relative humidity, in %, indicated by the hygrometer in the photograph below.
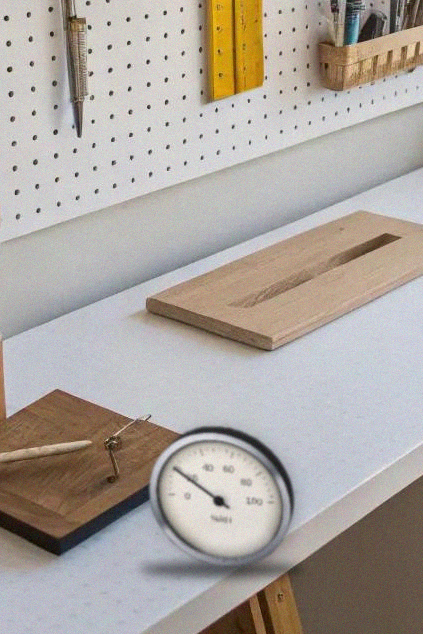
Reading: 20 %
